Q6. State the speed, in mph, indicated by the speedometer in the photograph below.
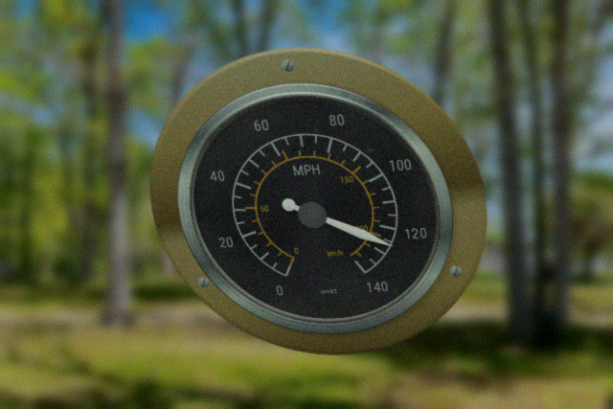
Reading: 125 mph
